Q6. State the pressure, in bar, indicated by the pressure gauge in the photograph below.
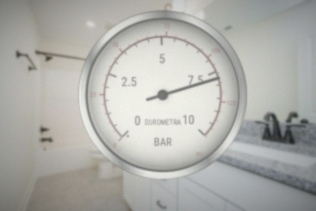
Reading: 7.75 bar
